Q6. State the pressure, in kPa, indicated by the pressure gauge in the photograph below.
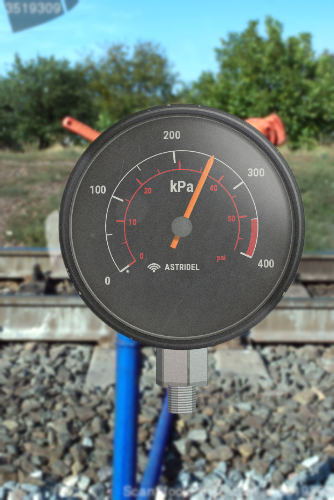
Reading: 250 kPa
